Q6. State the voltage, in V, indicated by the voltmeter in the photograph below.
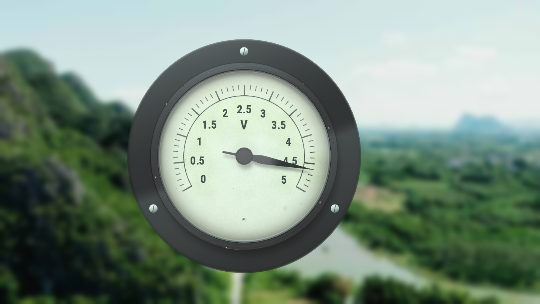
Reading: 4.6 V
